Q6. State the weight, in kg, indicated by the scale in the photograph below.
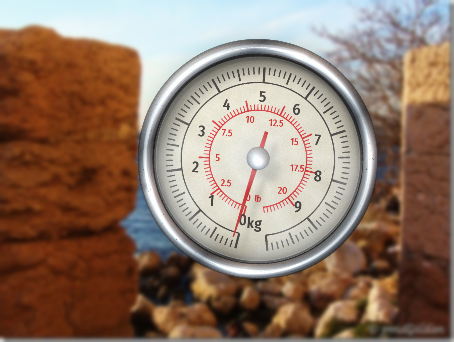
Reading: 0.1 kg
